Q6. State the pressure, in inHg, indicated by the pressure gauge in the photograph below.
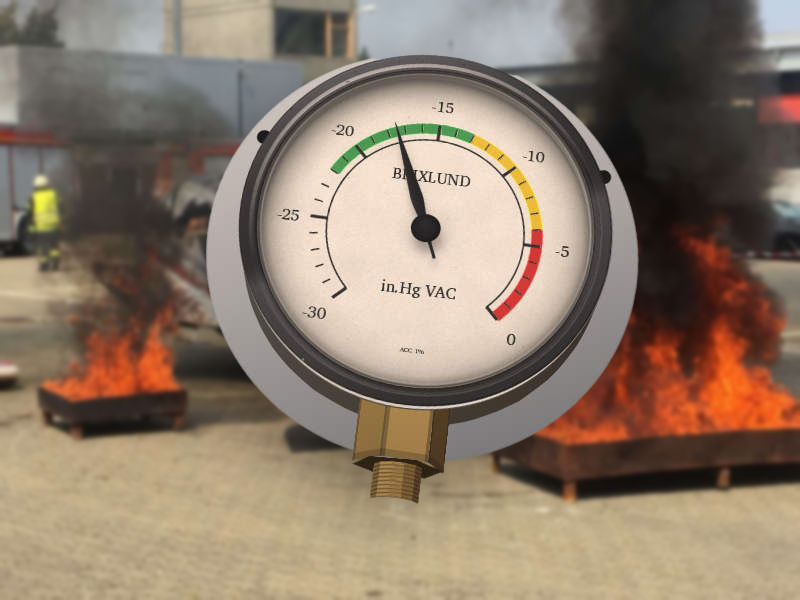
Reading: -17.5 inHg
